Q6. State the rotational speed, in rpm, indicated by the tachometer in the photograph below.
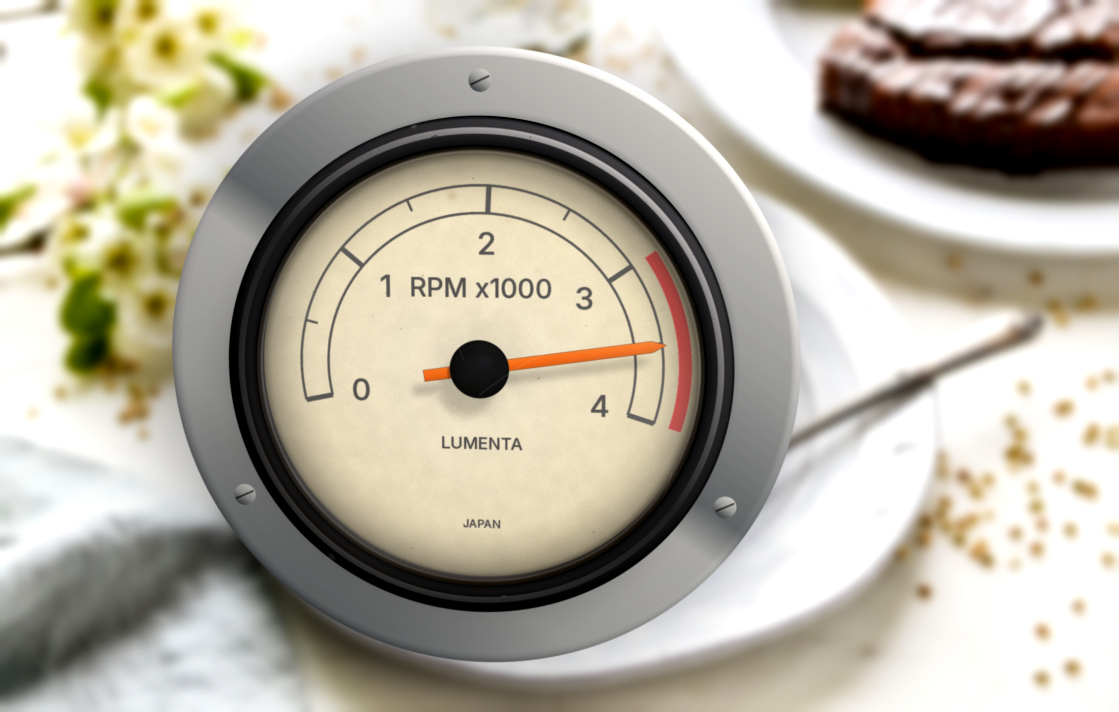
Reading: 3500 rpm
